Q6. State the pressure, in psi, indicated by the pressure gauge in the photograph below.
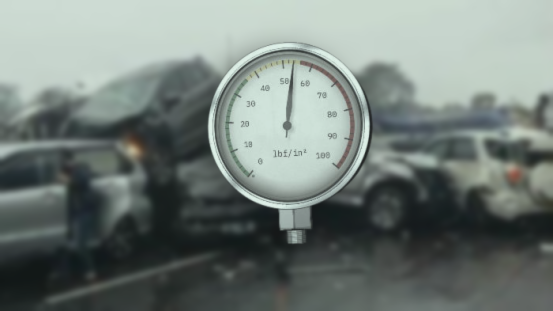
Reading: 54 psi
